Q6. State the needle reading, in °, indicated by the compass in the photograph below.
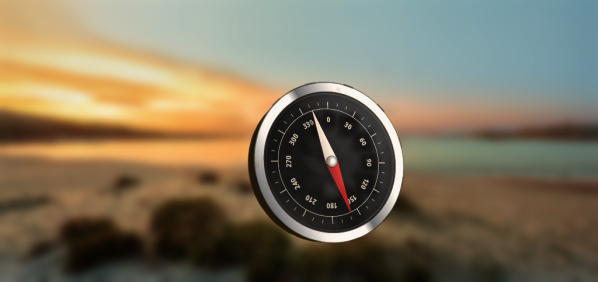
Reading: 160 °
